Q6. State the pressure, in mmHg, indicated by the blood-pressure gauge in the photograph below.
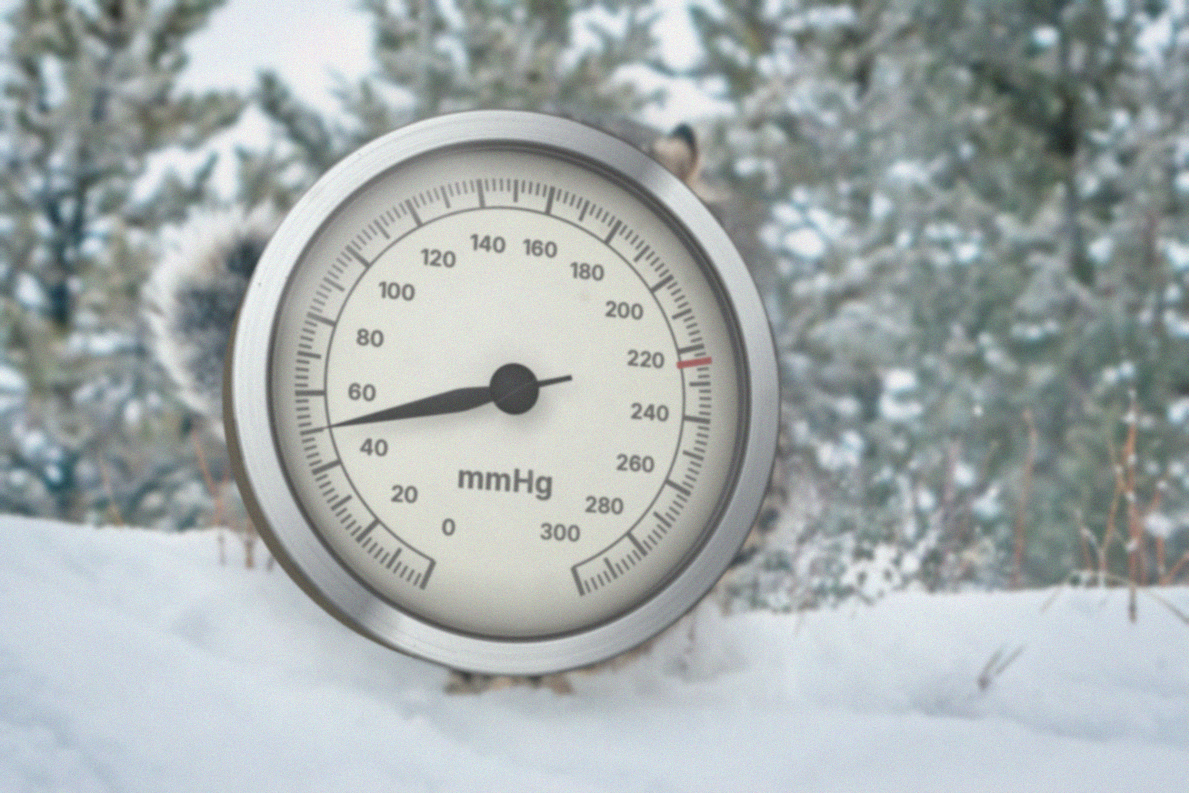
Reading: 50 mmHg
